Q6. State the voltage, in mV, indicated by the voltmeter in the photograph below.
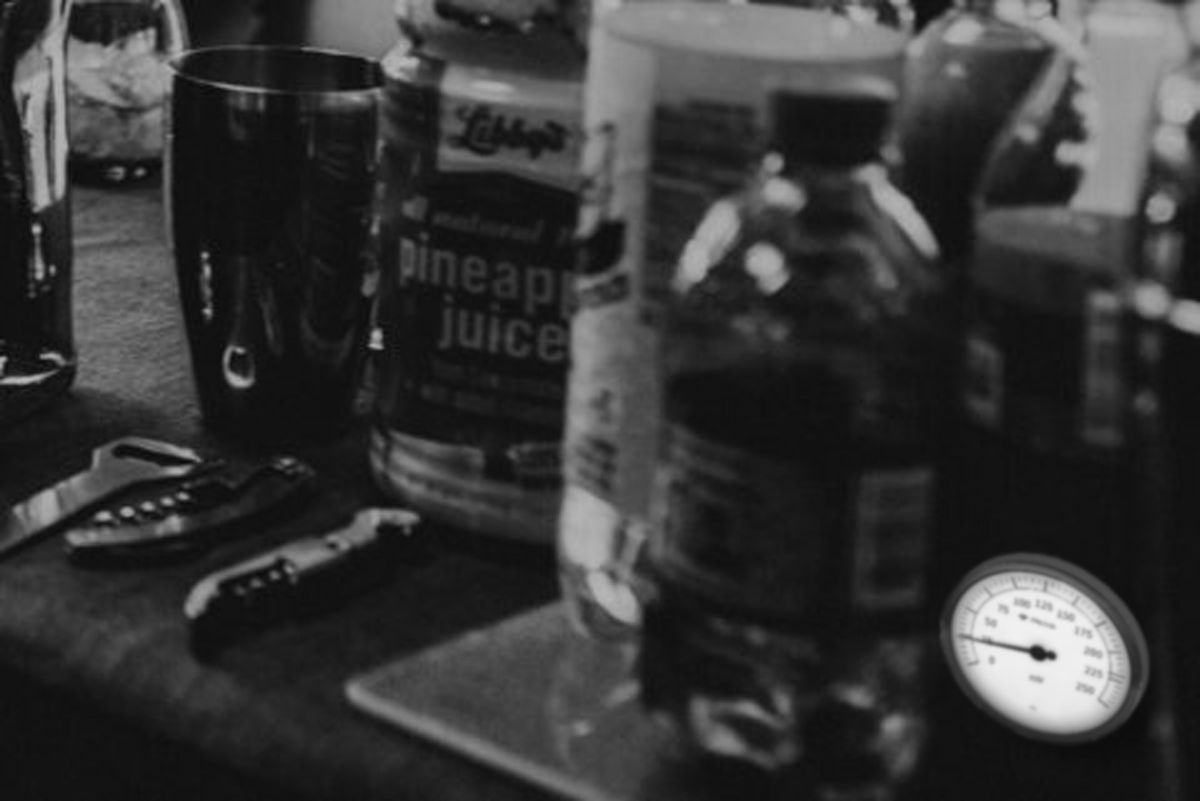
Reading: 25 mV
